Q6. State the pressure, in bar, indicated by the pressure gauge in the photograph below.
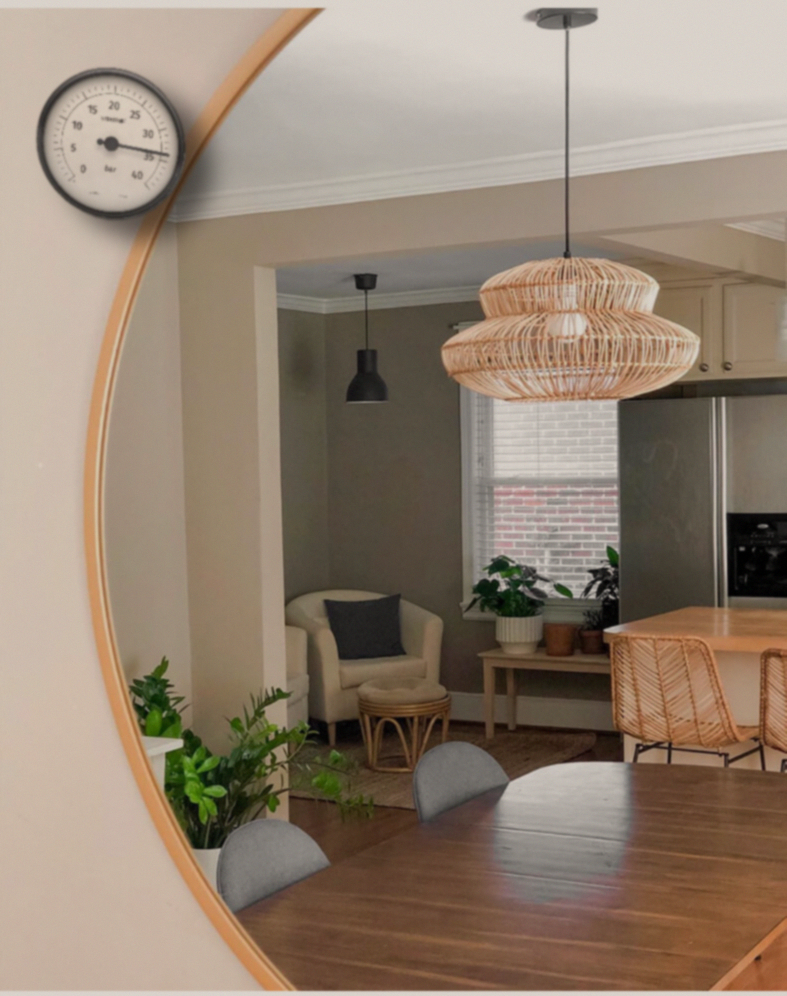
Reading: 34 bar
